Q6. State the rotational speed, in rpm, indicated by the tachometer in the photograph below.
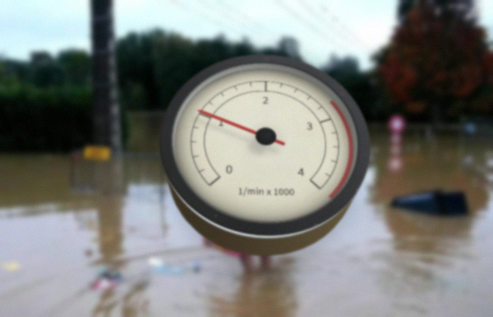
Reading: 1000 rpm
